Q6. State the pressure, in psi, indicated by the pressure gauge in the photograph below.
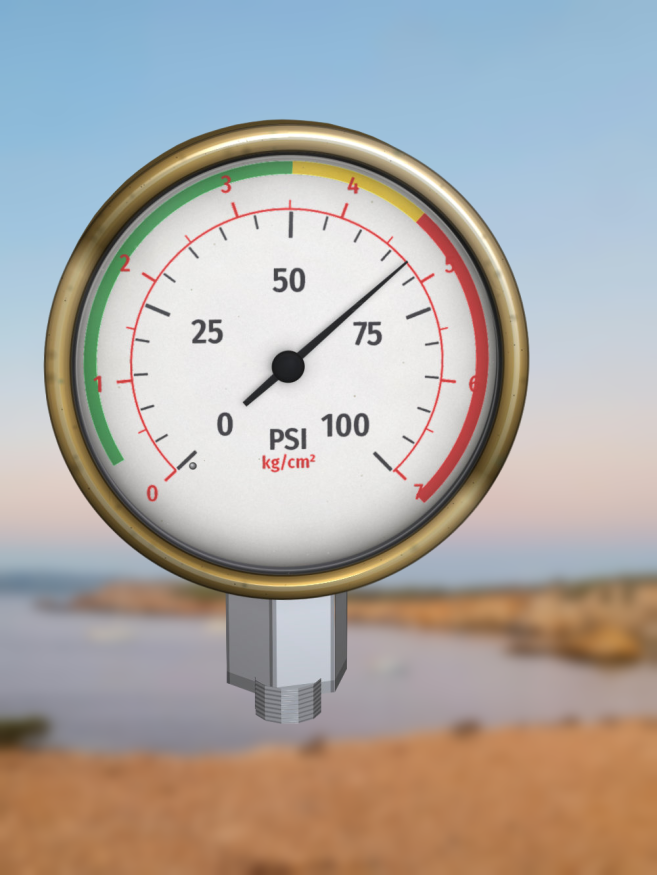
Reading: 67.5 psi
